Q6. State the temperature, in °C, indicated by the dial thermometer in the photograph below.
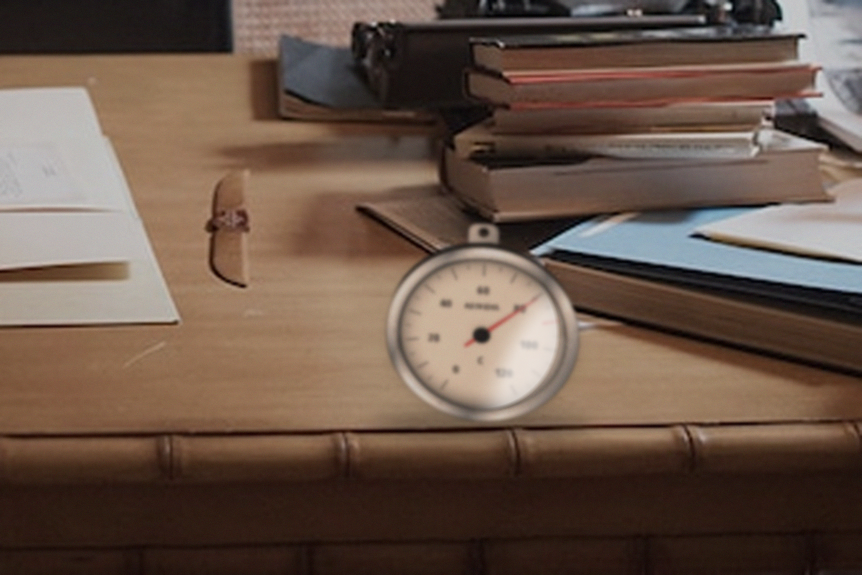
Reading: 80 °C
